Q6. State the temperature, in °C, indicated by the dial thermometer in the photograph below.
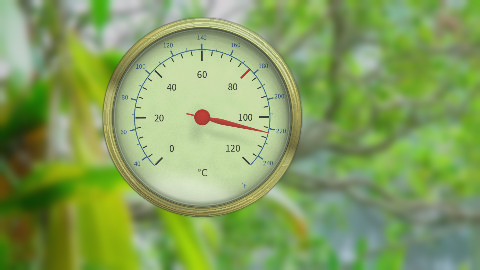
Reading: 106 °C
